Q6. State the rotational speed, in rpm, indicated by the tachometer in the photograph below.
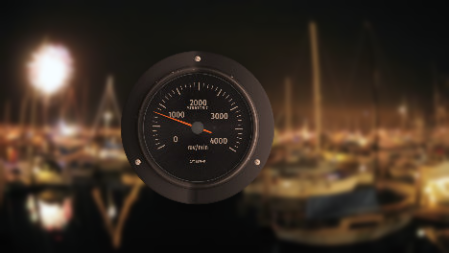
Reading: 800 rpm
